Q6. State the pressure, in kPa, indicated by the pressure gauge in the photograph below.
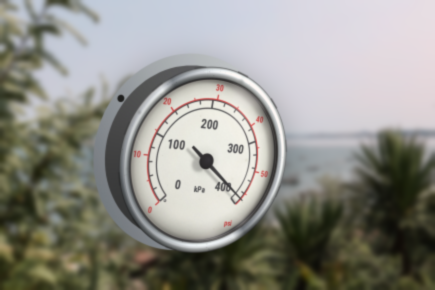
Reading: 390 kPa
